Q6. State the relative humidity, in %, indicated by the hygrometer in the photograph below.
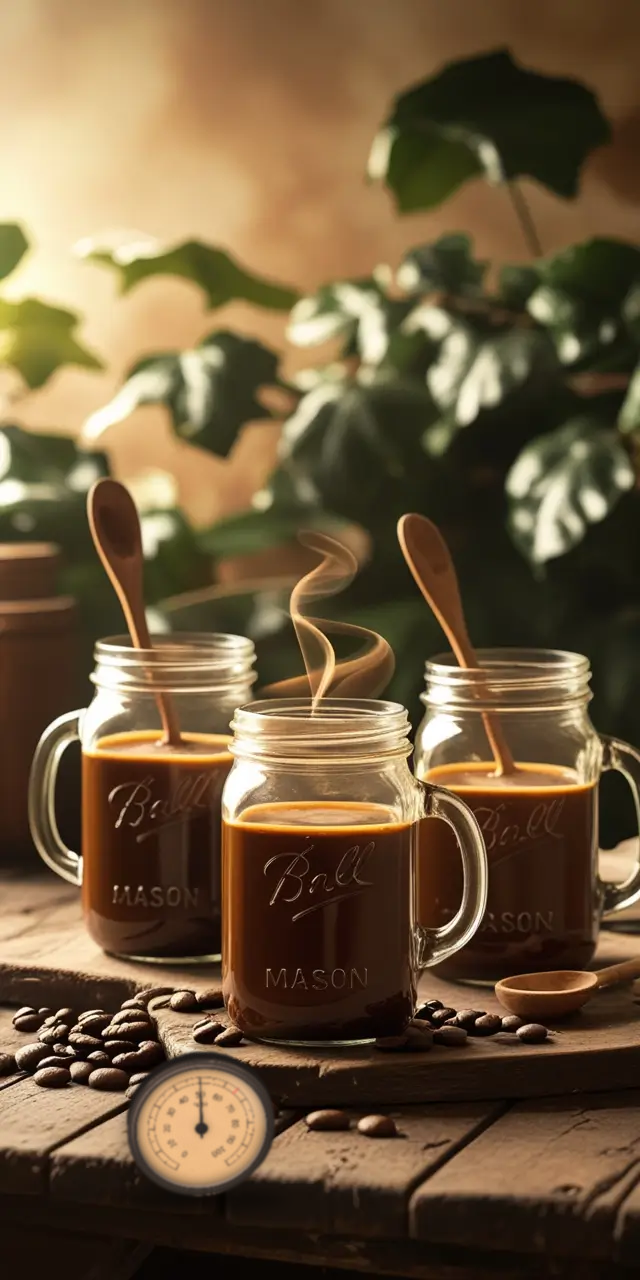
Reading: 50 %
